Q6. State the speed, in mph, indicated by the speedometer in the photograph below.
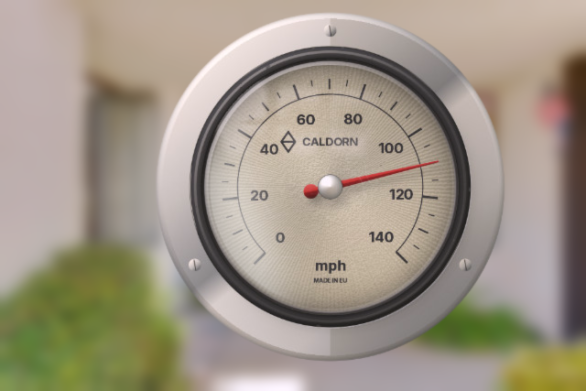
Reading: 110 mph
